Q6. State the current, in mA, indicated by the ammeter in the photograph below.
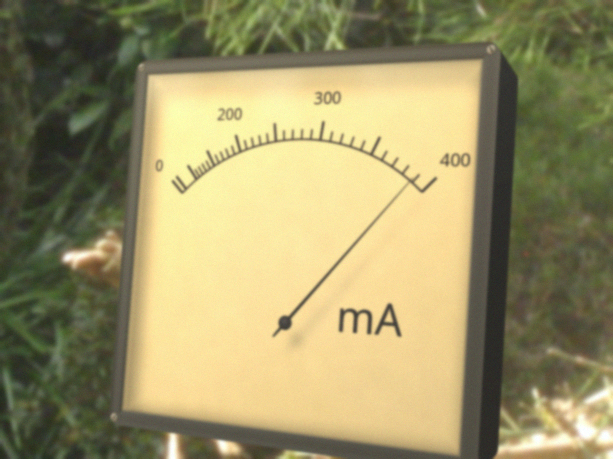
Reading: 390 mA
